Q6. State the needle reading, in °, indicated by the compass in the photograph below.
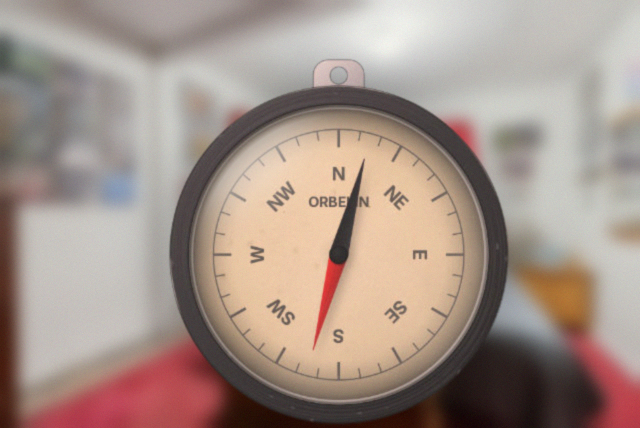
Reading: 195 °
